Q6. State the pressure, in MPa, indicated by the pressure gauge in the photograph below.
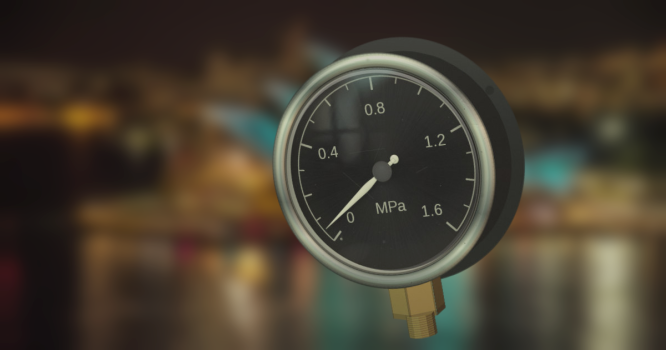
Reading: 0.05 MPa
